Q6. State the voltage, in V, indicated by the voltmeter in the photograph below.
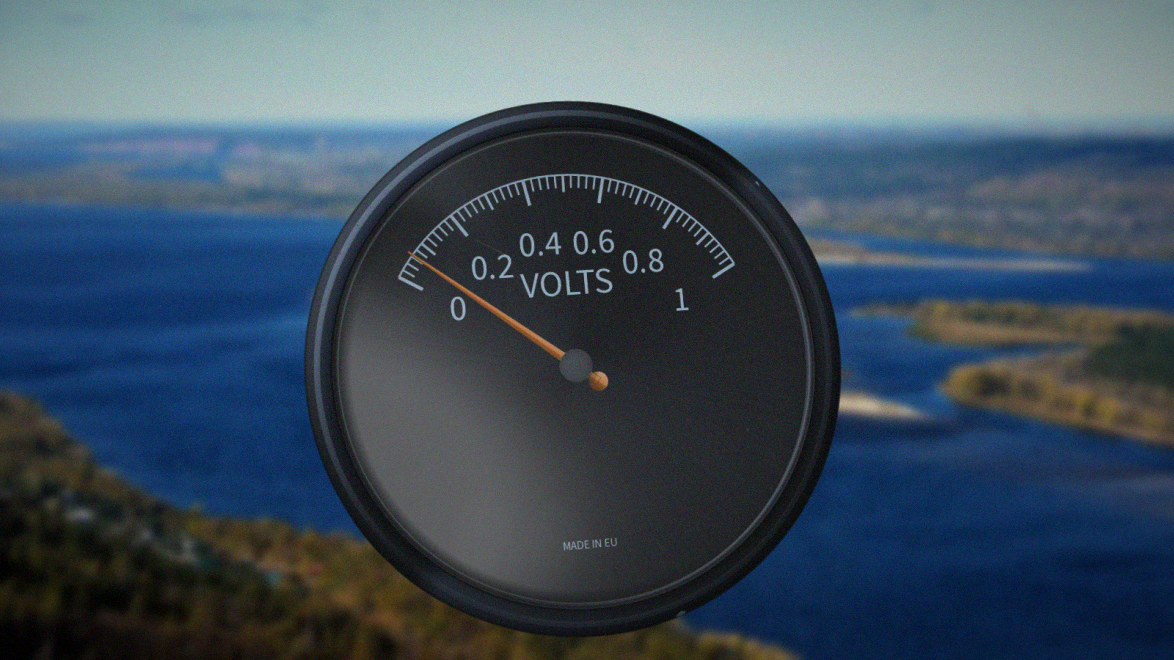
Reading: 0.06 V
